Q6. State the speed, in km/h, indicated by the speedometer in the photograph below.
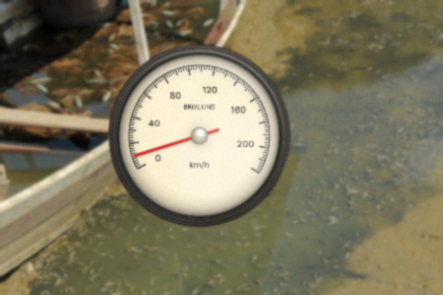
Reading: 10 km/h
